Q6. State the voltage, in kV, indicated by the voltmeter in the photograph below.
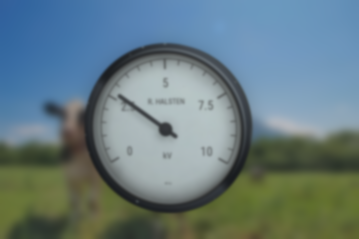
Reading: 2.75 kV
